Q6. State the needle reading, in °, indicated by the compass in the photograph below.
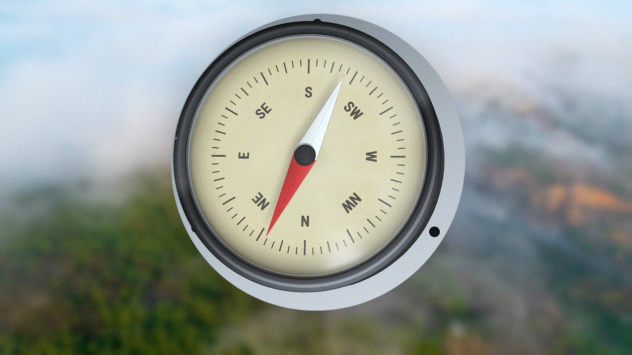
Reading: 25 °
